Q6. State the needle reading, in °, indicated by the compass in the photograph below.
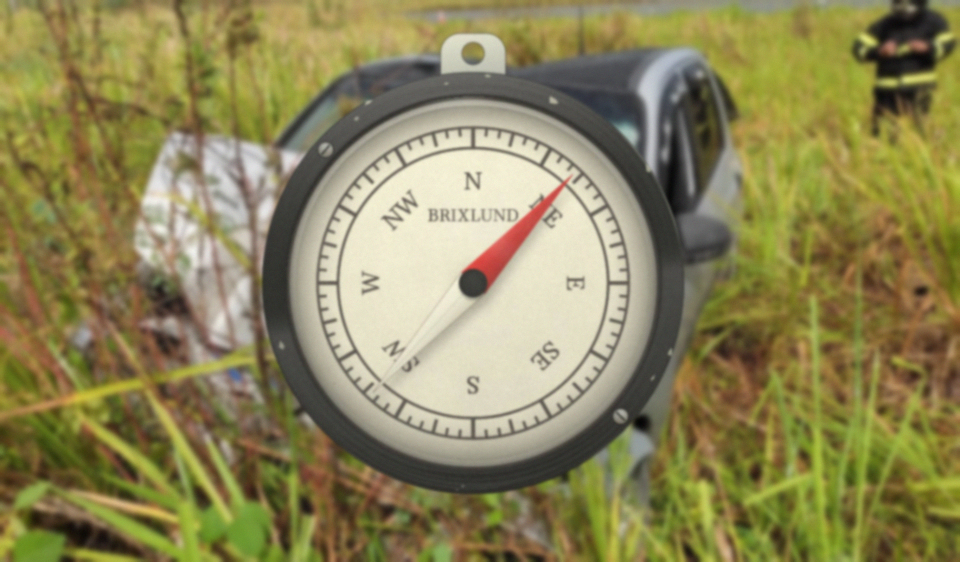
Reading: 42.5 °
